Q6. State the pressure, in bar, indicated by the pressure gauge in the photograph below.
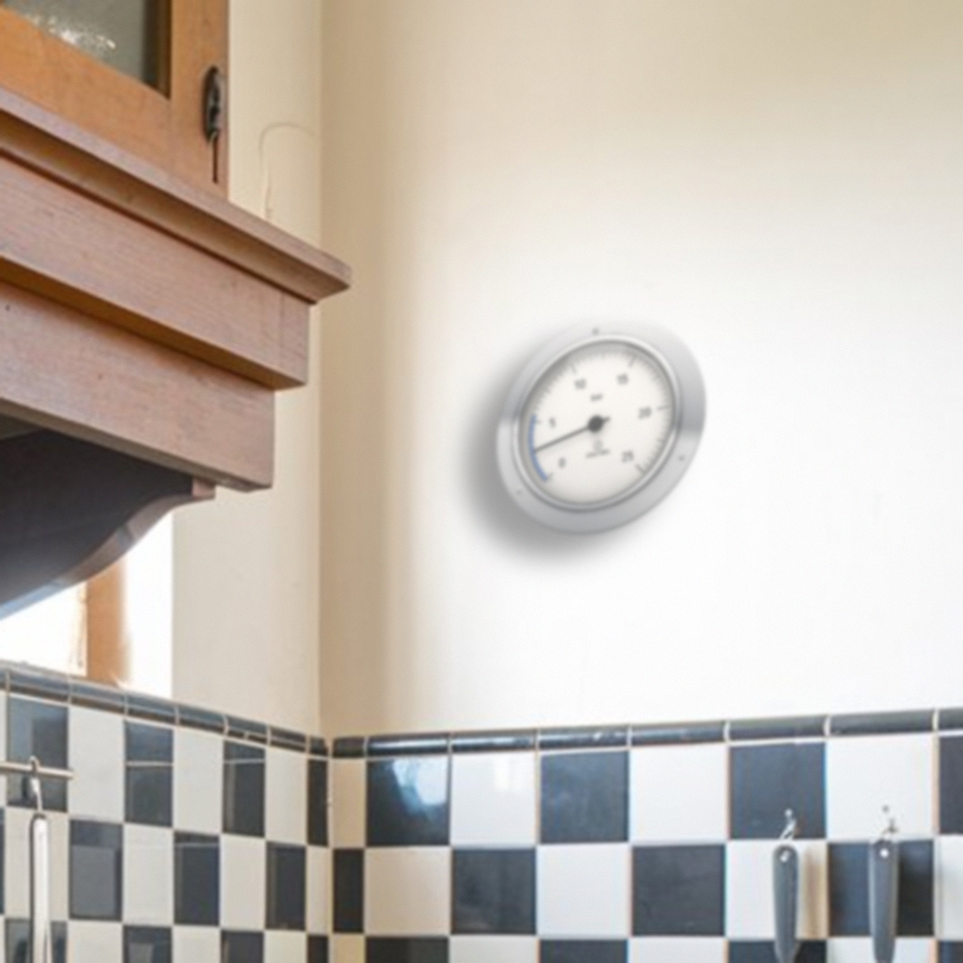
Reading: 2.5 bar
